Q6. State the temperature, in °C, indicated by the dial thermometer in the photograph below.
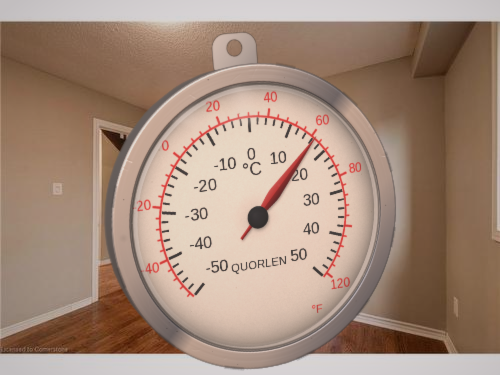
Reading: 16 °C
